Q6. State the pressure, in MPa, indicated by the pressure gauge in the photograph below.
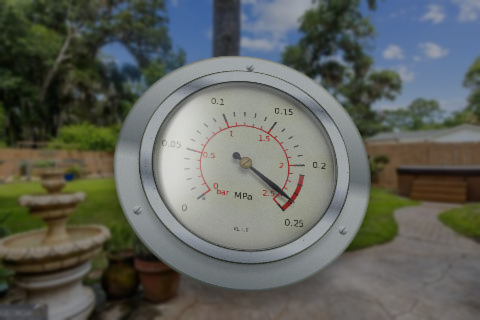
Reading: 0.24 MPa
